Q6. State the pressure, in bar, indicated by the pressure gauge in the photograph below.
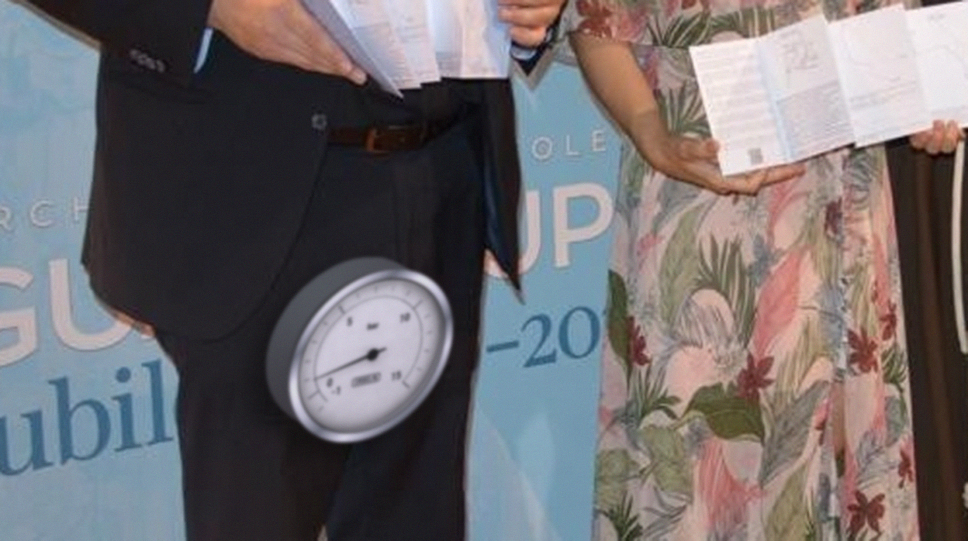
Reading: 1 bar
